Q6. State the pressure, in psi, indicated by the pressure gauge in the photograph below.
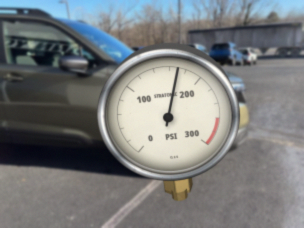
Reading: 170 psi
